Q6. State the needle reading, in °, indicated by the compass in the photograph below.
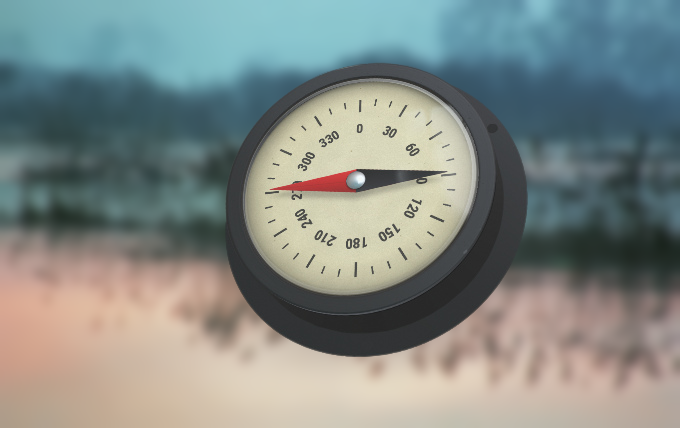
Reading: 270 °
